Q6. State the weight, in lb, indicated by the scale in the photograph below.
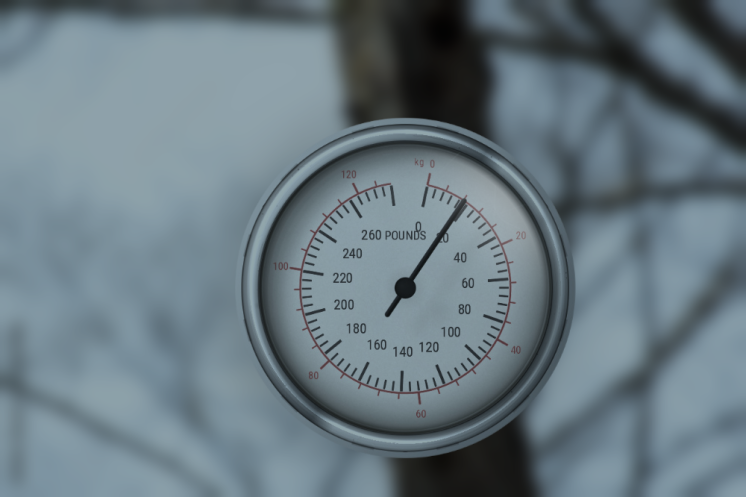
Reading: 18 lb
